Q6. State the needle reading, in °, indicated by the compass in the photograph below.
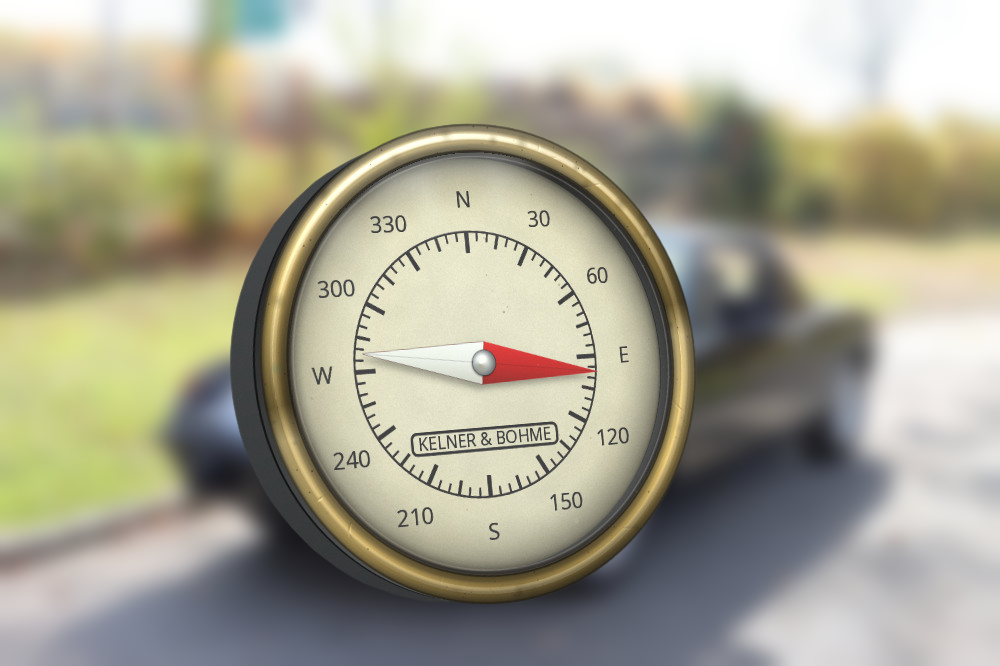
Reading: 97.5 °
